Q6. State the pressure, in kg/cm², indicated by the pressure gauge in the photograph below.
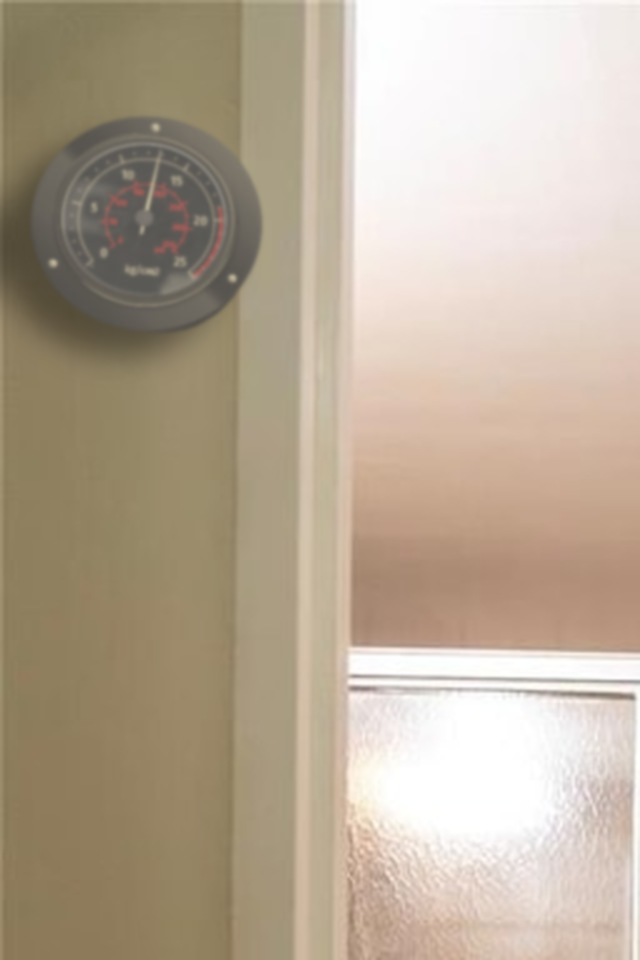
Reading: 13 kg/cm²
